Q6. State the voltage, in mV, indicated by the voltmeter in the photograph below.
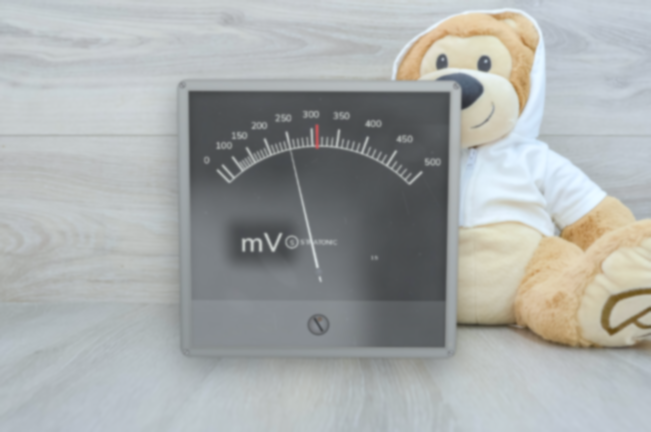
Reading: 250 mV
